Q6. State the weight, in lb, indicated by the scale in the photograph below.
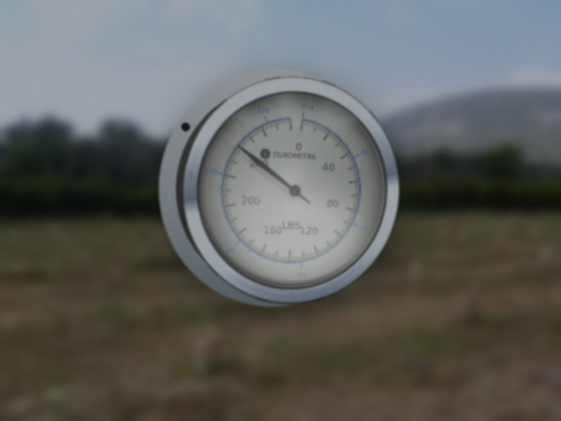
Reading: 240 lb
